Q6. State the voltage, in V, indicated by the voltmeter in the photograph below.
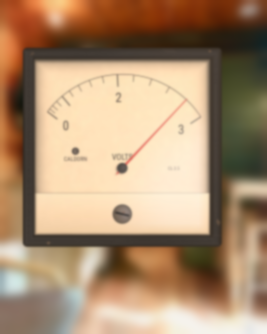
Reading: 2.8 V
